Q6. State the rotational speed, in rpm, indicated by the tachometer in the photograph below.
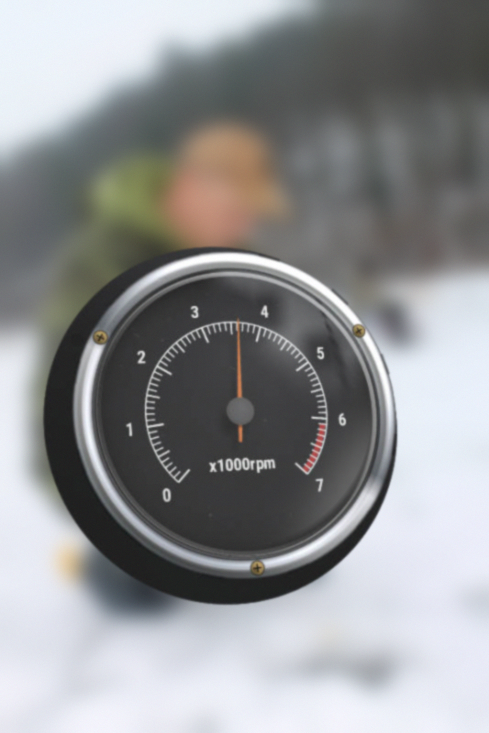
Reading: 3600 rpm
